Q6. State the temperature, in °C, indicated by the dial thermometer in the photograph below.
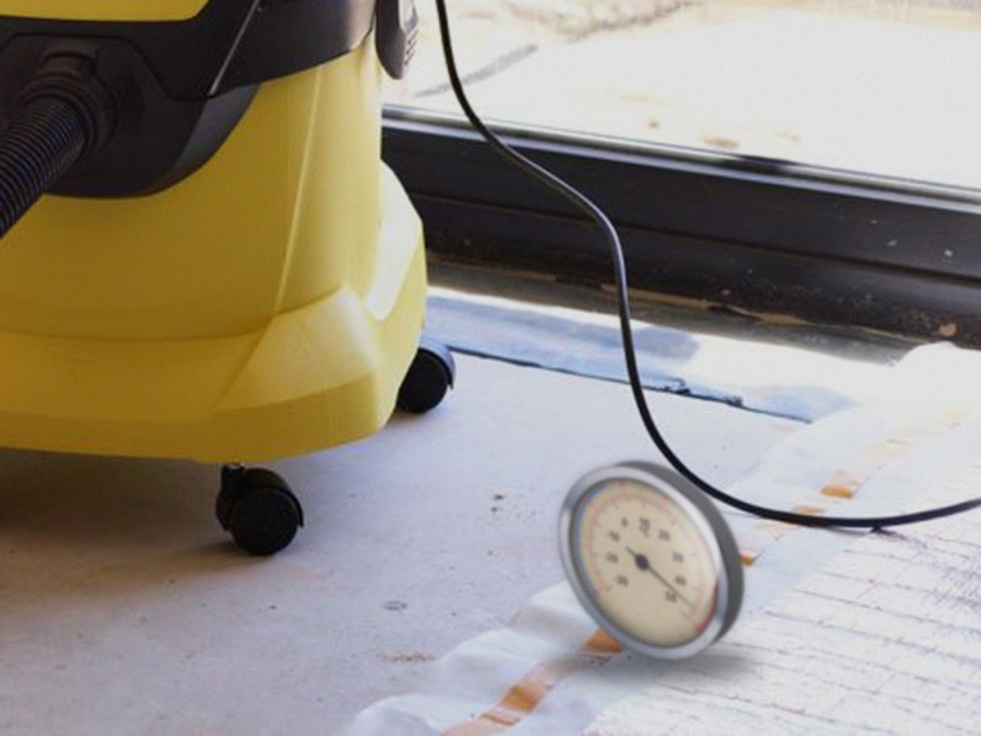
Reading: 45 °C
